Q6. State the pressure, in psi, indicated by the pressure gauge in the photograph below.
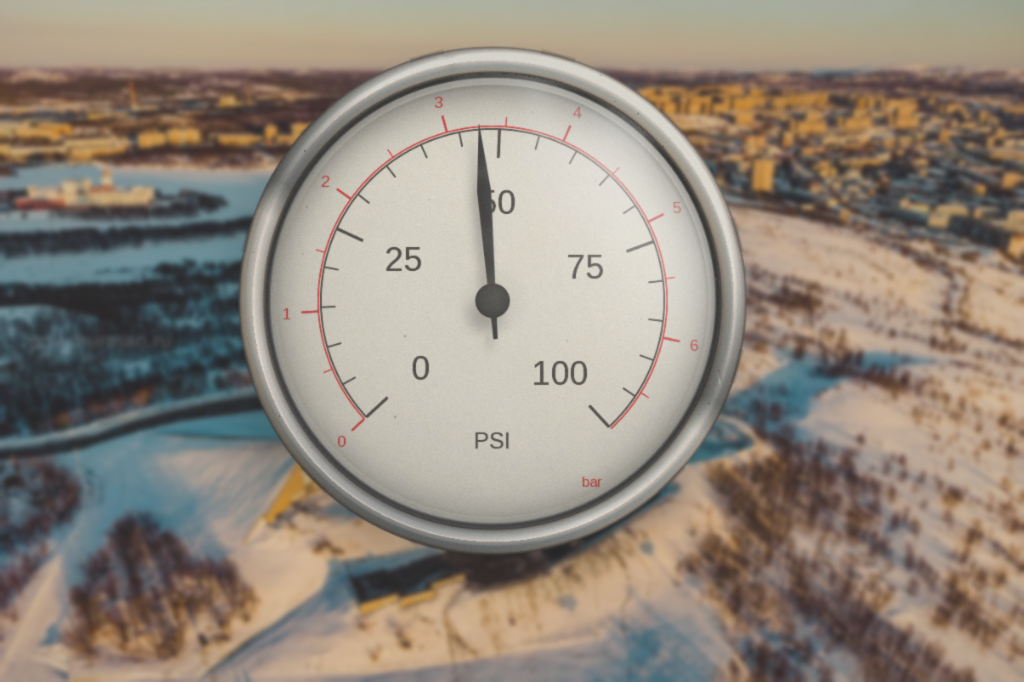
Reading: 47.5 psi
